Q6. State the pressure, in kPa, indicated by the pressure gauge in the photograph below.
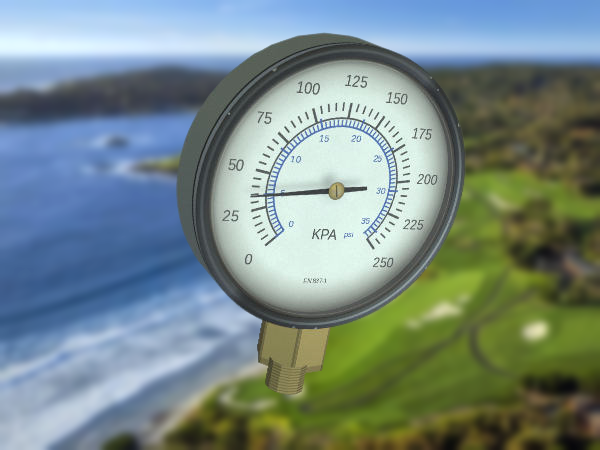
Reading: 35 kPa
